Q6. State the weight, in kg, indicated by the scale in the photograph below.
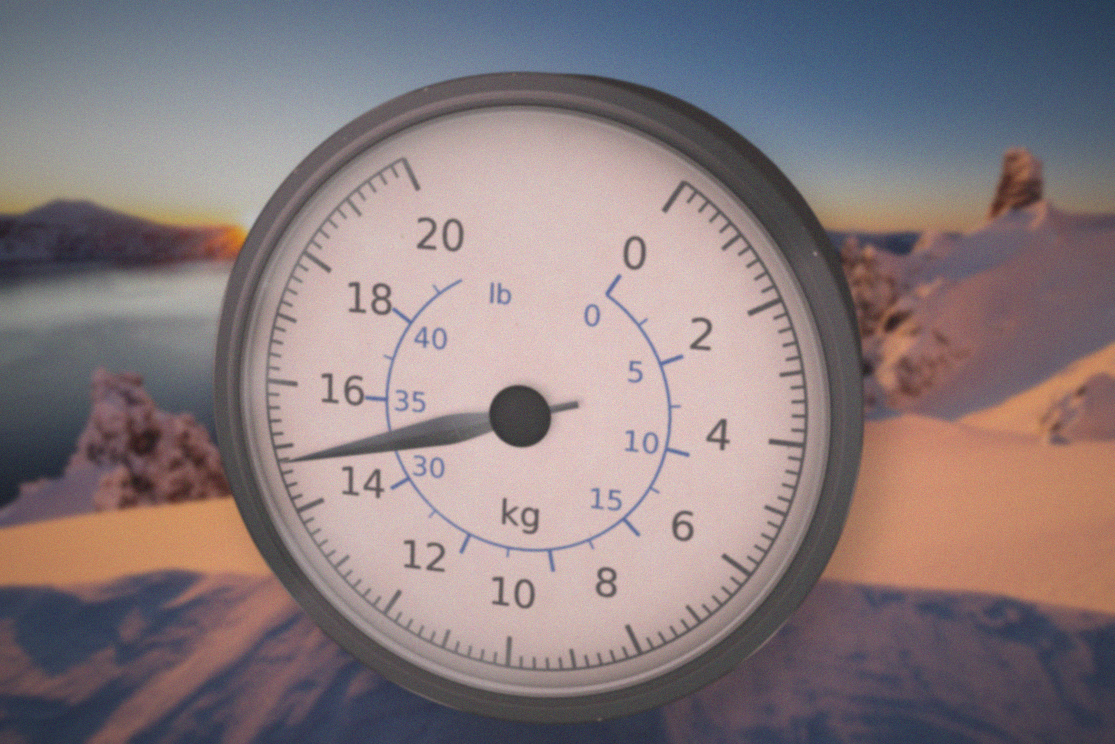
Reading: 14.8 kg
